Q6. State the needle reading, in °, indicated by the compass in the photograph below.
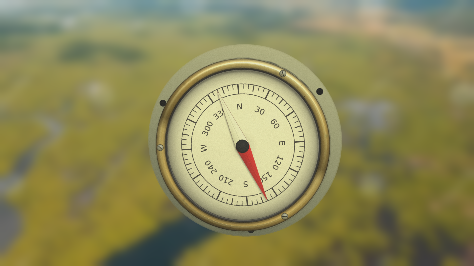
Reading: 160 °
